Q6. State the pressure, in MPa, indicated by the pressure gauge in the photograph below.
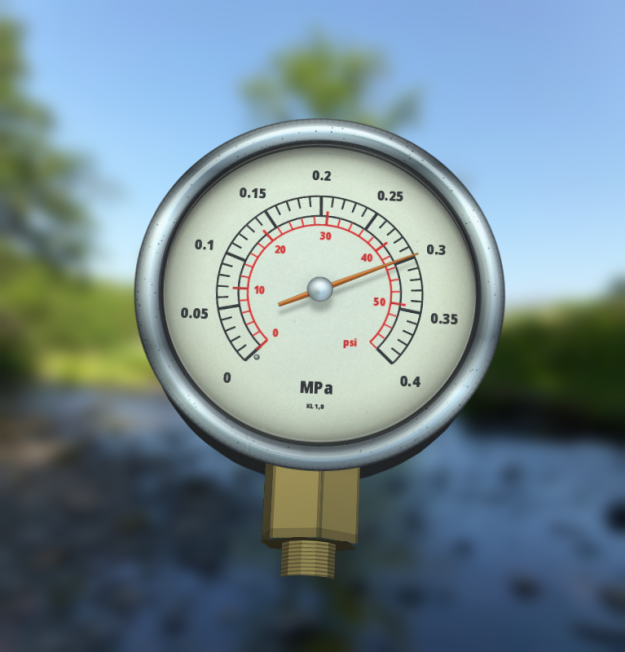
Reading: 0.3 MPa
